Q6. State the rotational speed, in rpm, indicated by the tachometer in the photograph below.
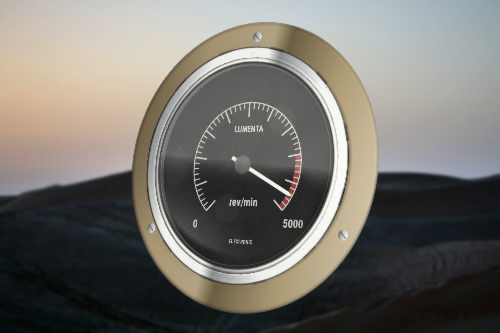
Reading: 4700 rpm
